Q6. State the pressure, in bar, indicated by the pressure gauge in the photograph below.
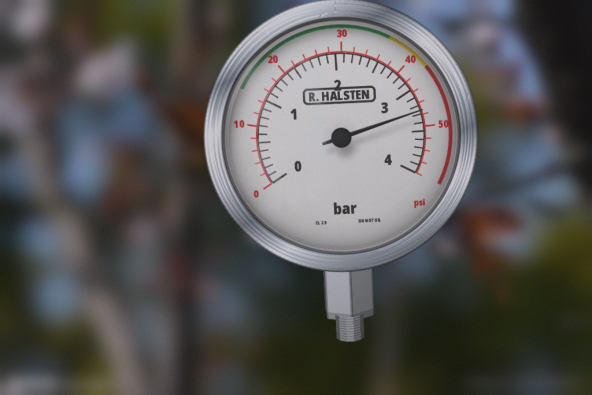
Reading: 3.25 bar
